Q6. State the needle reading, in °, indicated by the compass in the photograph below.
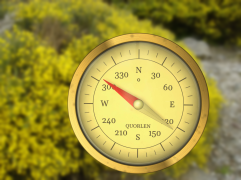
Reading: 305 °
